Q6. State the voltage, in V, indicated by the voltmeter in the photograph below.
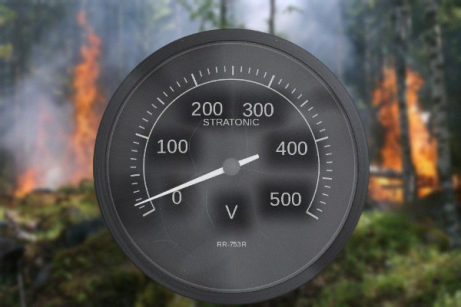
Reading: 15 V
